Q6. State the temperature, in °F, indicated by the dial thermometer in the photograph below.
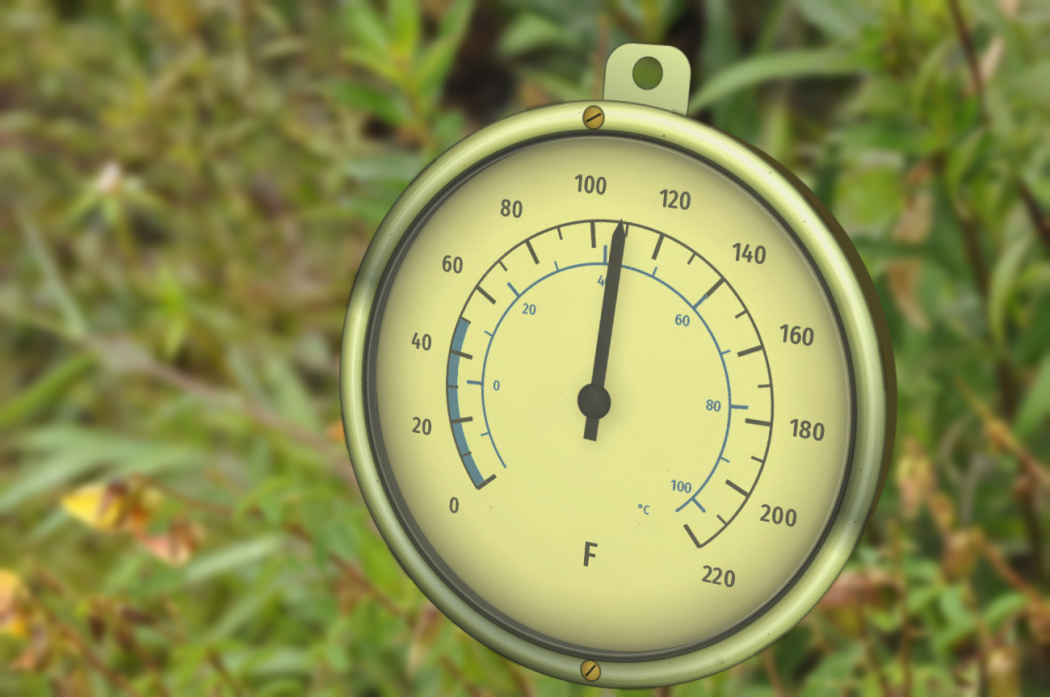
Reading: 110 °F
